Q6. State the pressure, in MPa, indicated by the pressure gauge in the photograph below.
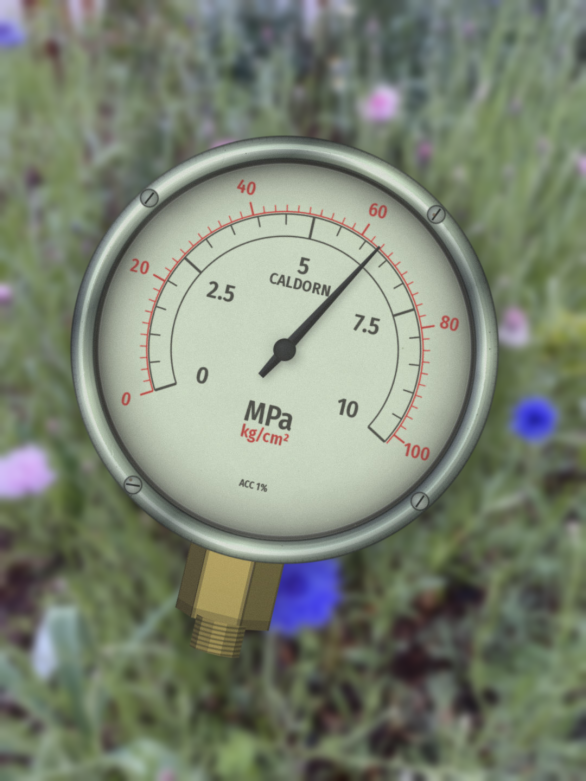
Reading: 6.25 MPa
